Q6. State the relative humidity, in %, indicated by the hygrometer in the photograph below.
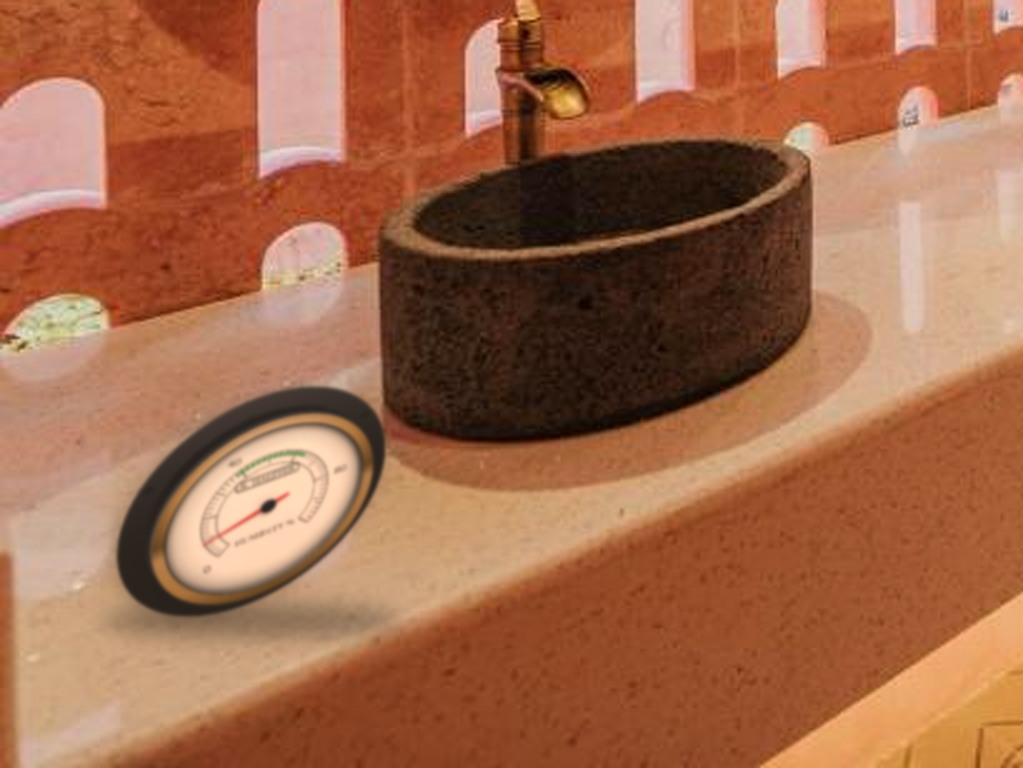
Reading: 10 %
